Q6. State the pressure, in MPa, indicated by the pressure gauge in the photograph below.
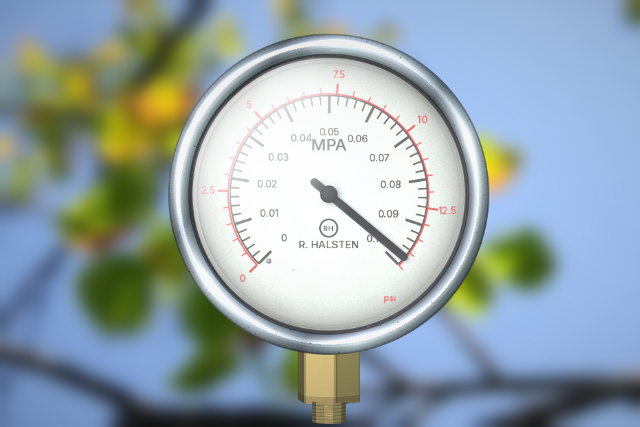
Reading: 0.098 MPa
